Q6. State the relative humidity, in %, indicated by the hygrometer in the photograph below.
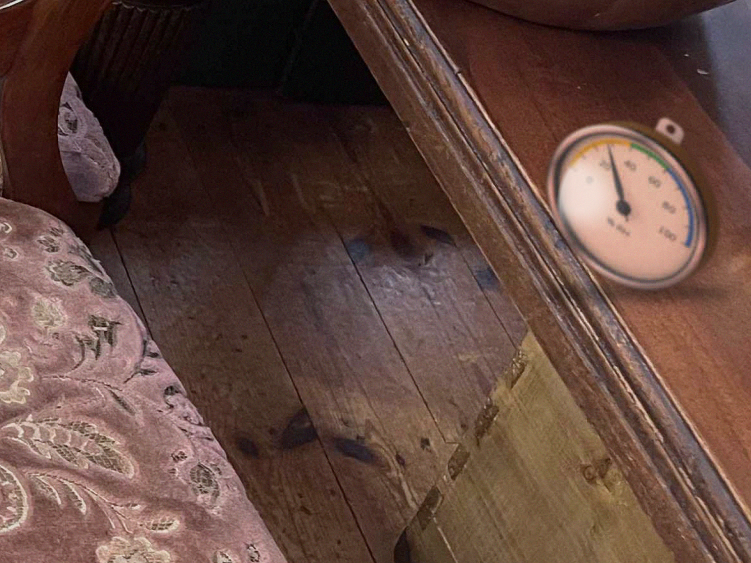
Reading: 30 %
